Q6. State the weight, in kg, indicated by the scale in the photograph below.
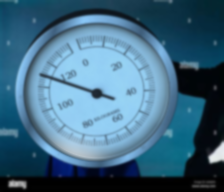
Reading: 115 kg
